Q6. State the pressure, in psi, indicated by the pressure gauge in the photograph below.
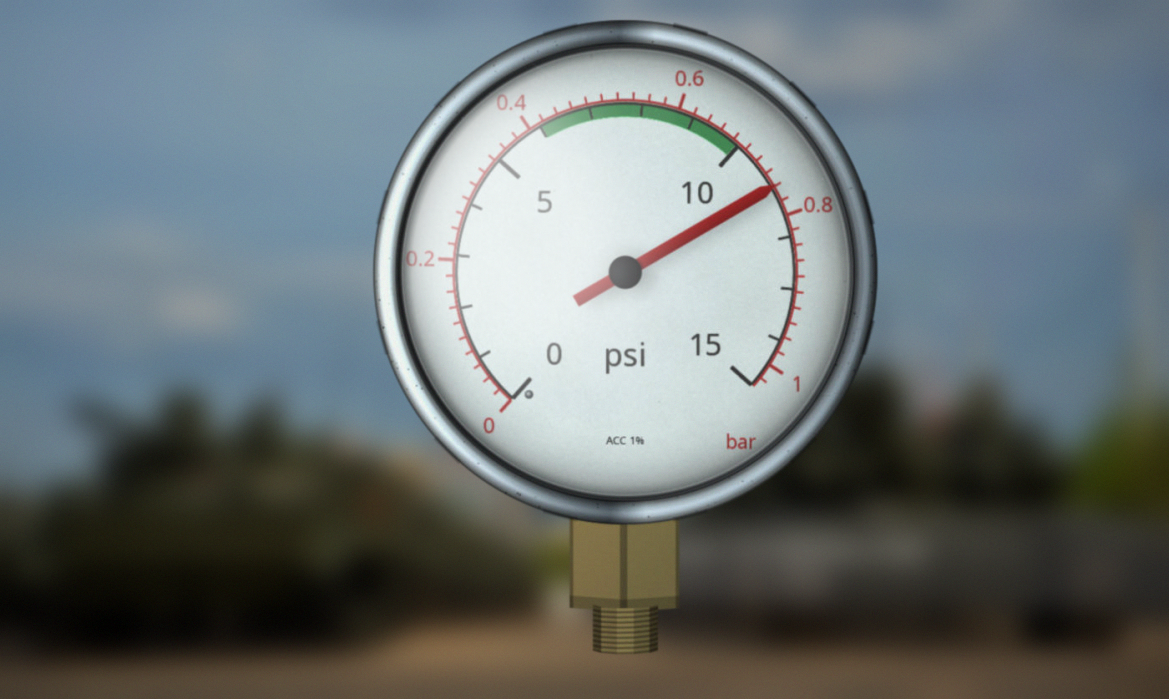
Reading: 11 psi
